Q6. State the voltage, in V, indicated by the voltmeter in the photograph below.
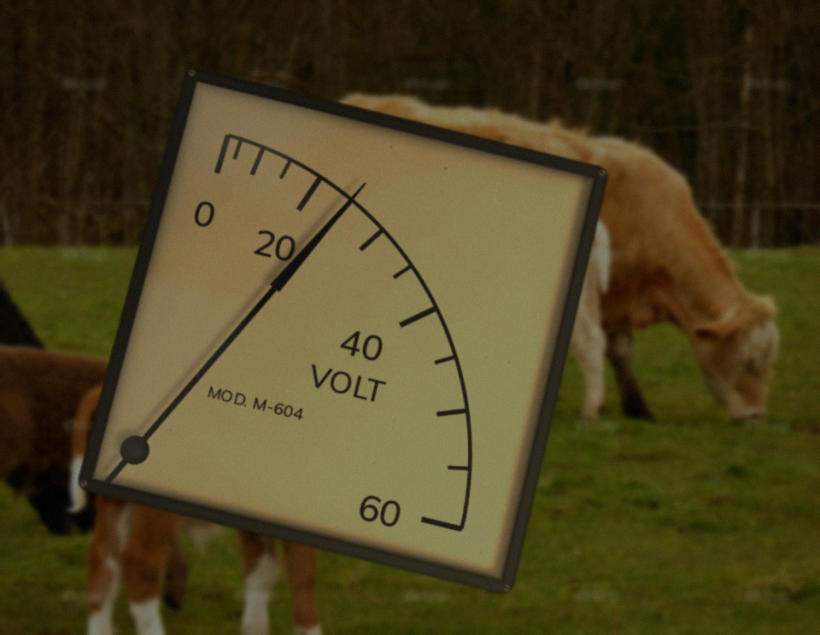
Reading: 25 V
